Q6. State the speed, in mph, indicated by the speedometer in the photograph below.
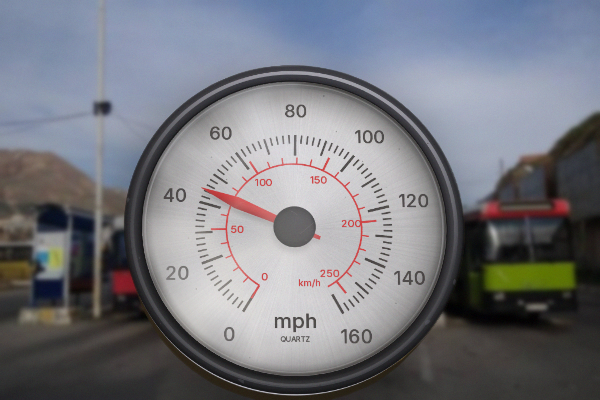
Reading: 44 mph
